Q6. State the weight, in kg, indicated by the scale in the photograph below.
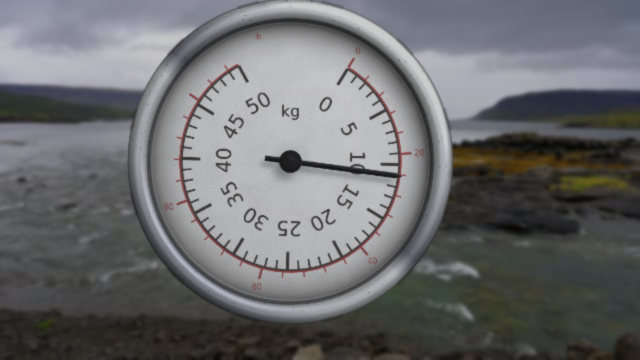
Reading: 11 kg
